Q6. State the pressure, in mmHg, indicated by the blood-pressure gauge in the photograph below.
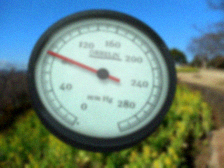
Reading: 80 mmHg
